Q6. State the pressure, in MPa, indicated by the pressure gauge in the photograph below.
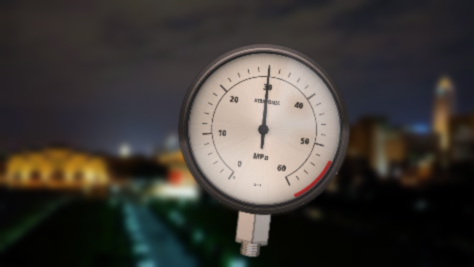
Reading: 30 MPa
